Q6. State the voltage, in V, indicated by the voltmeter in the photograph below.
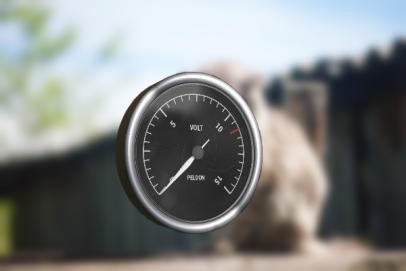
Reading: 0 V
